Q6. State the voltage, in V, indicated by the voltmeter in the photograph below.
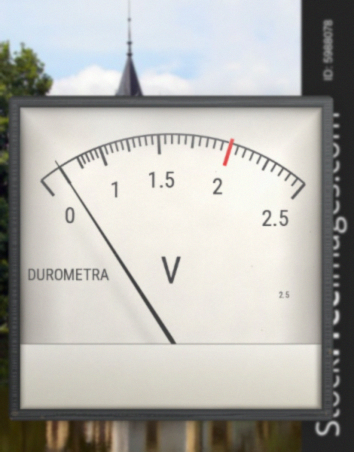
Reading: 0.5 V
